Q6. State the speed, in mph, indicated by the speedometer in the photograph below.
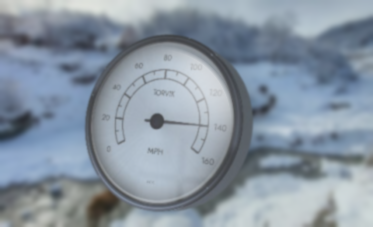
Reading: 140 mph
